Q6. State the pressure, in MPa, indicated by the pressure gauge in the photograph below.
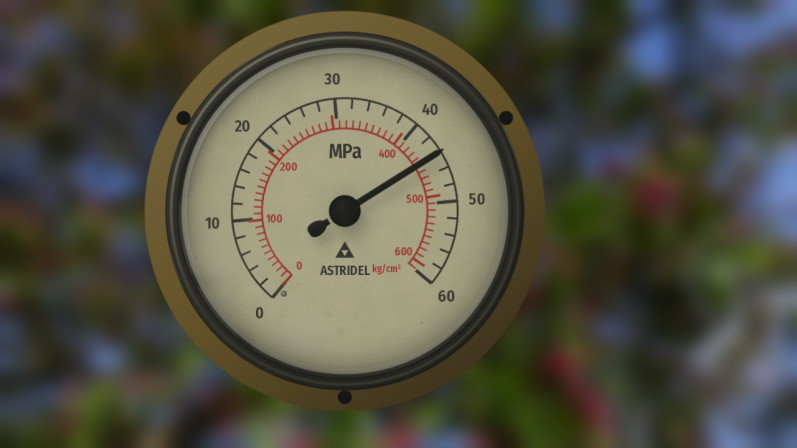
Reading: 44 MPa
